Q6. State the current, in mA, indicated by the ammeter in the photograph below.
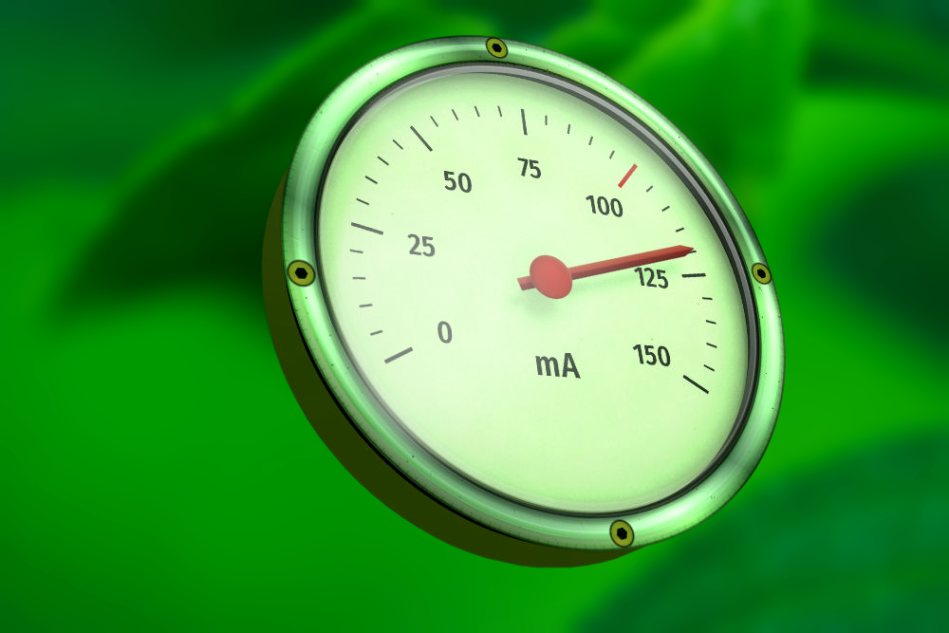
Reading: 120 mA
